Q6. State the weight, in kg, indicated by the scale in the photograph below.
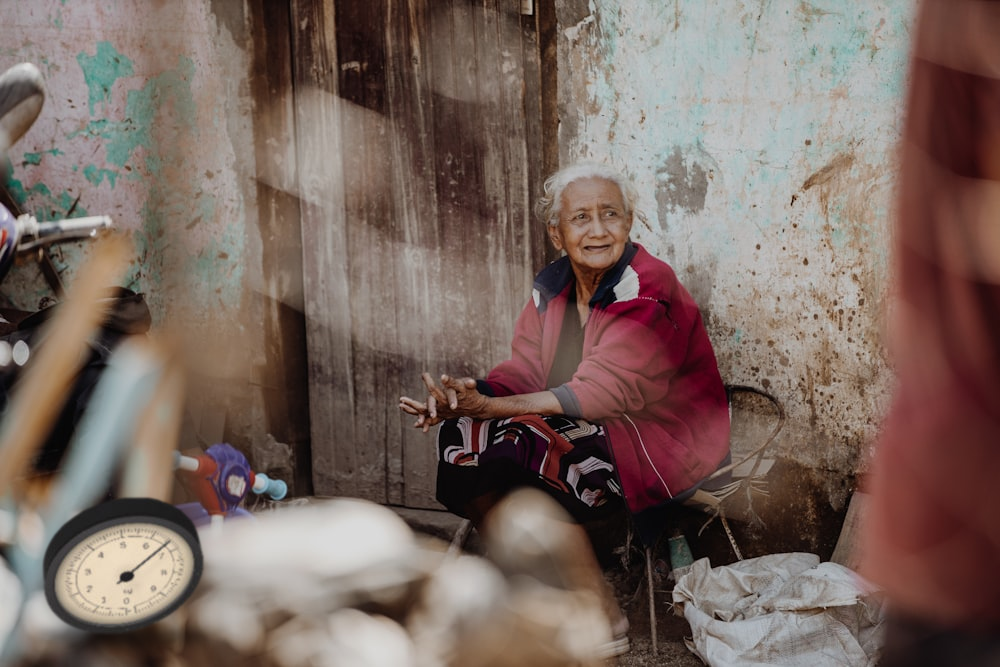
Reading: 6.5 kg
